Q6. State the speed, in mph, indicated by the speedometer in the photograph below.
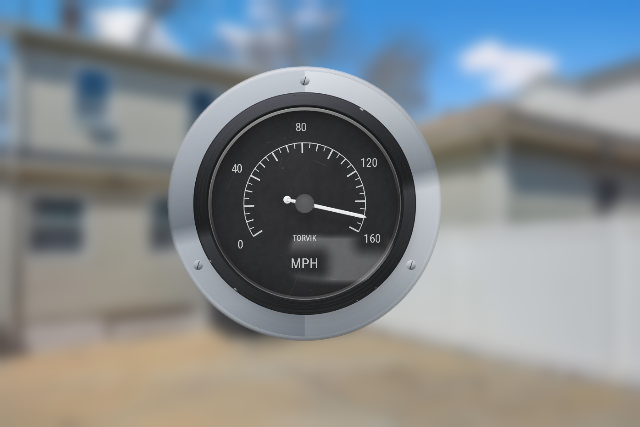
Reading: 150 mph
